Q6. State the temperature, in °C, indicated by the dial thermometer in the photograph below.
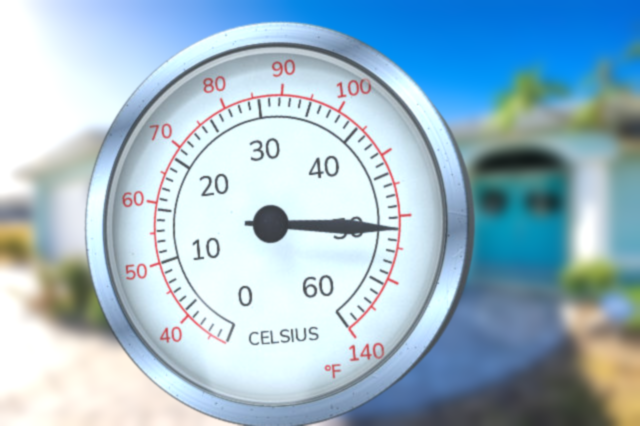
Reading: 50 °C
